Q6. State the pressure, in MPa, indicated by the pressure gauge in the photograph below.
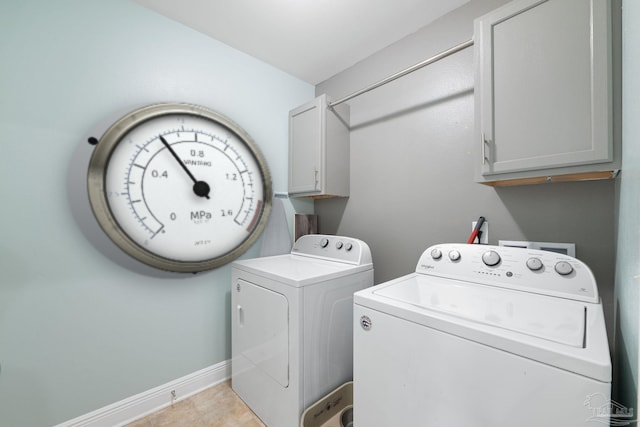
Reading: 0.6 MPa
